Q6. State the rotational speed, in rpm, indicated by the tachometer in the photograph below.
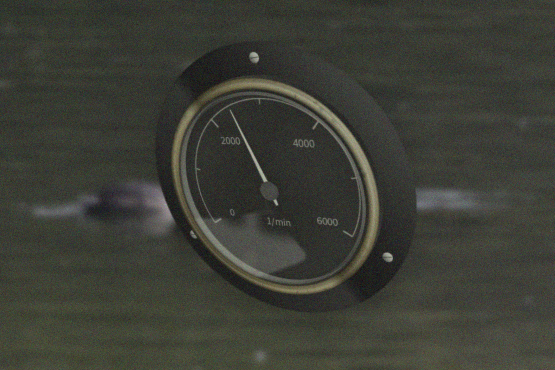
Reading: 2500 rpm
